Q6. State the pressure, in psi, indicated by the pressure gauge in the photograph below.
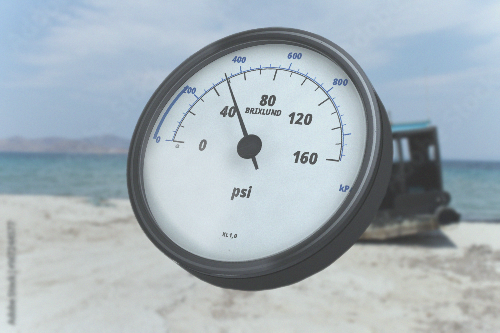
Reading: 50 psi
